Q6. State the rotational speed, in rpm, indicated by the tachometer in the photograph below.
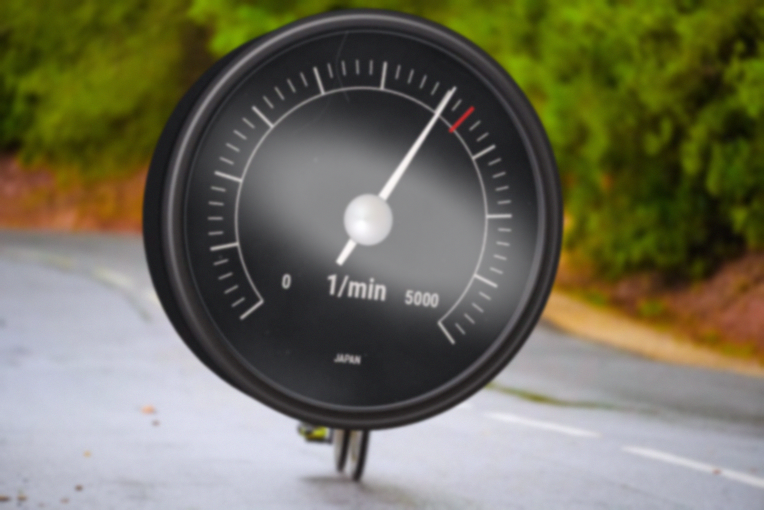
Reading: 3000 rpm
